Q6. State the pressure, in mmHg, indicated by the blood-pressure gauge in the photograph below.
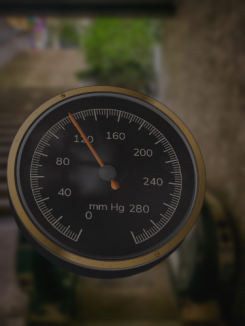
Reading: 120 mmHg
